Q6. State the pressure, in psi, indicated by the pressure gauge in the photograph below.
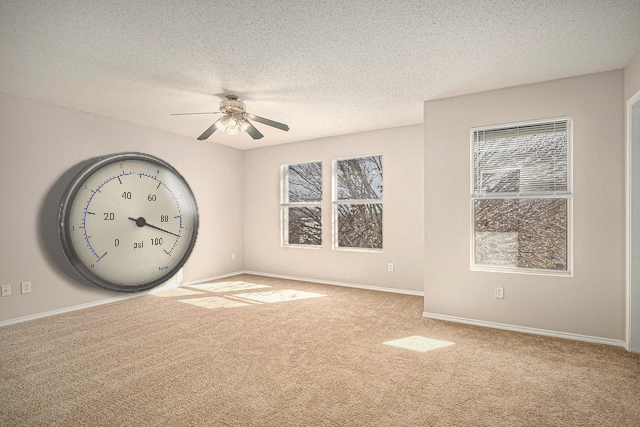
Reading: 90 psi
